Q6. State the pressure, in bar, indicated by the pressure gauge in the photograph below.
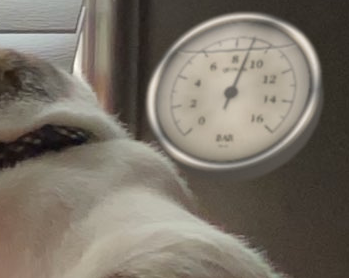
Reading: 9 bar
